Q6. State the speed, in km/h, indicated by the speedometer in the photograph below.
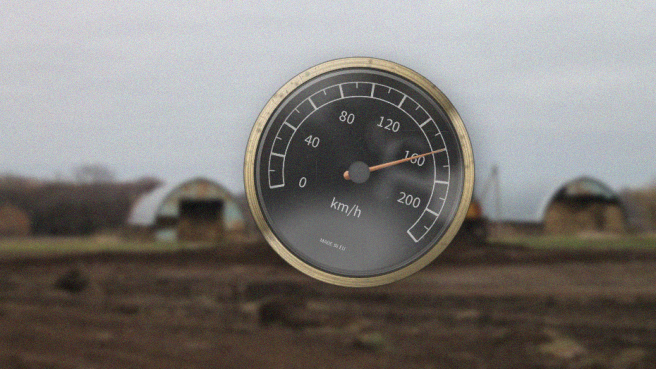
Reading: 160 km/h
